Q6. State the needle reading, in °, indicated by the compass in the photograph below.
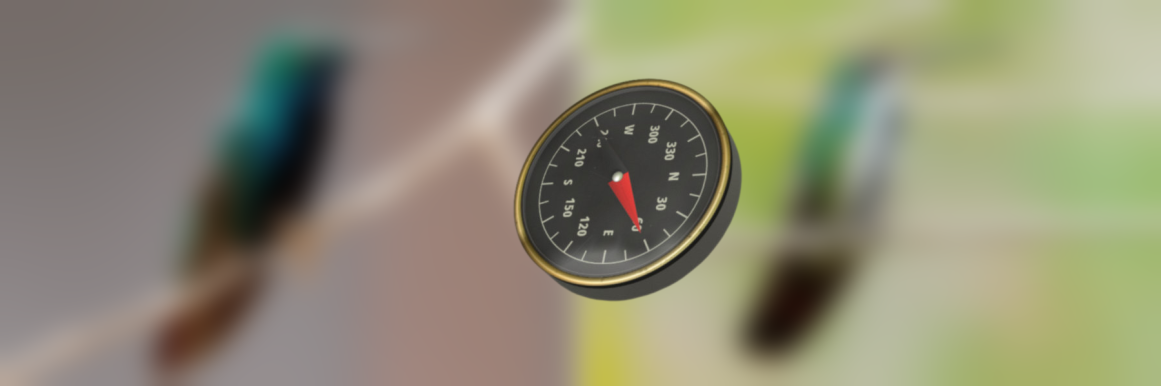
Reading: 60 °
